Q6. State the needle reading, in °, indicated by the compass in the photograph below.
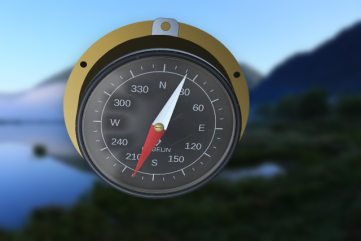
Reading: 200 °
